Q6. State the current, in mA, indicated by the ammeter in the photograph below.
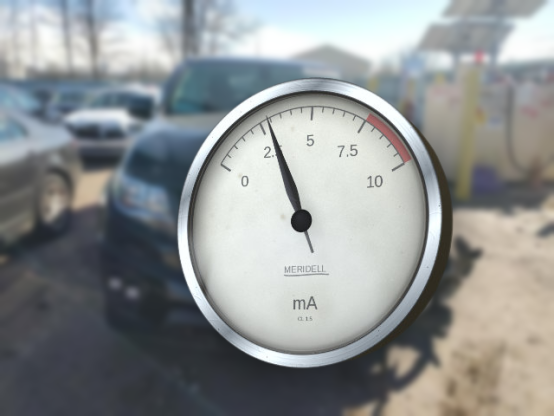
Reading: 3 mA
